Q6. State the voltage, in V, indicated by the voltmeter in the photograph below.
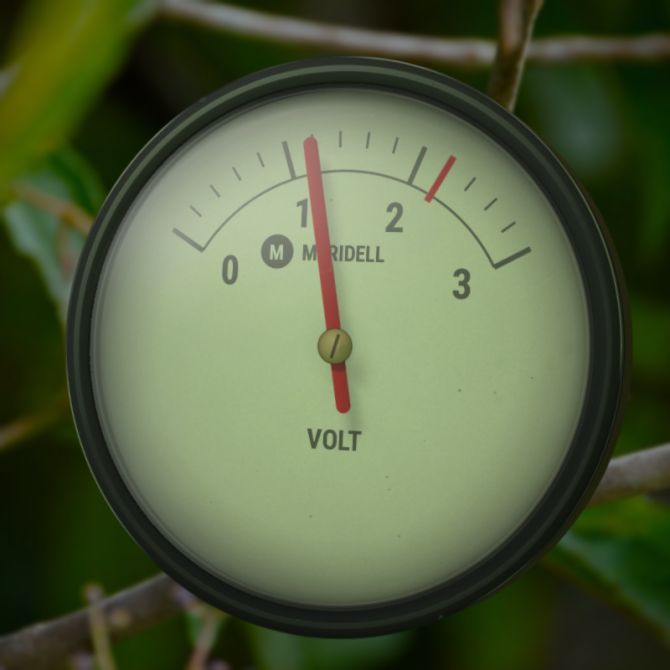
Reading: 1.2 V
